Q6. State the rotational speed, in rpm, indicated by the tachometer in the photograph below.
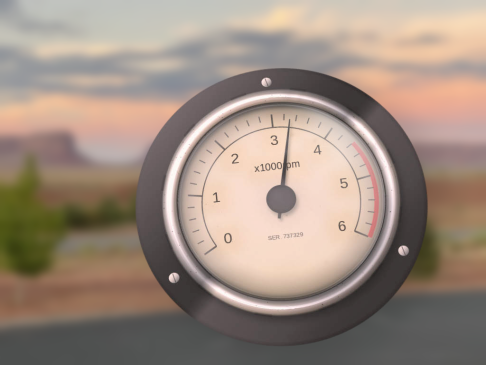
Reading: 3300 rpm
